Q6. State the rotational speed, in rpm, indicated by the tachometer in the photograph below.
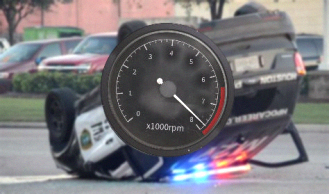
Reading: 7800 rpm
